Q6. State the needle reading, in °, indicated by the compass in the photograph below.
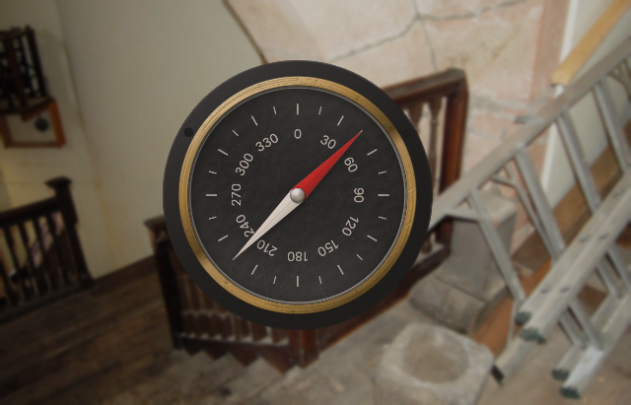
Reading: 45 °
